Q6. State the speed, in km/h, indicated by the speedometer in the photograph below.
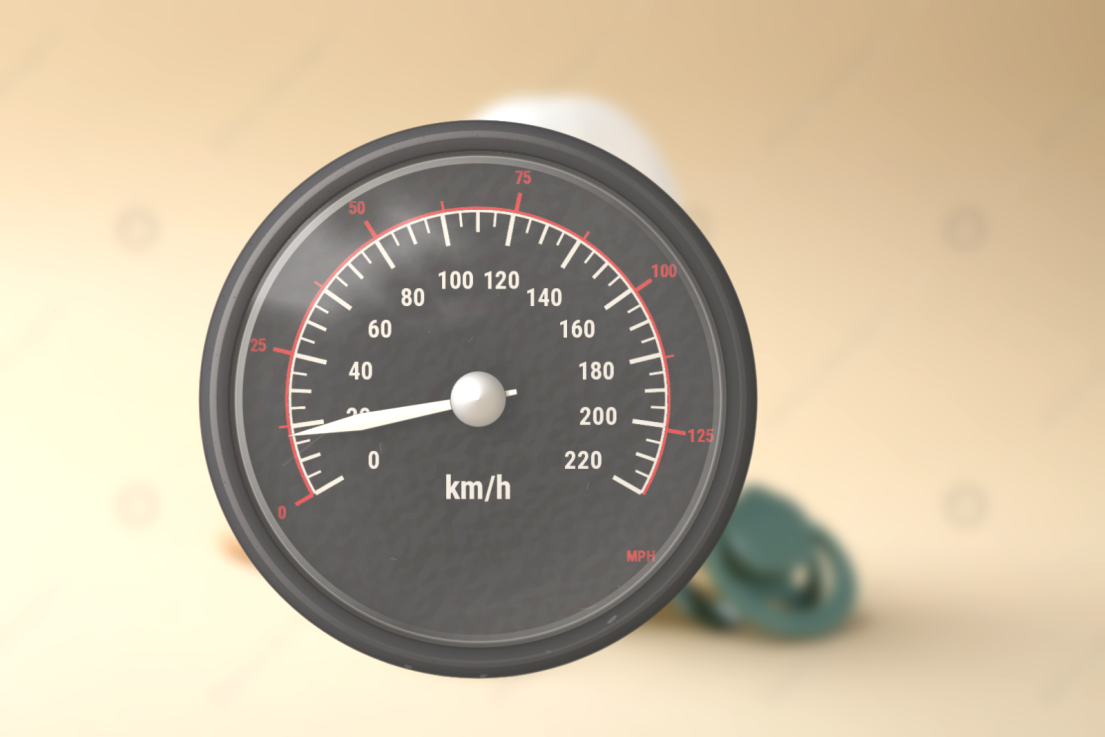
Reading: 17.5 km/h
